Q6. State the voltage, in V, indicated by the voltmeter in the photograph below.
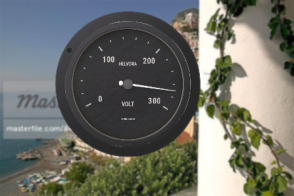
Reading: 270 V
